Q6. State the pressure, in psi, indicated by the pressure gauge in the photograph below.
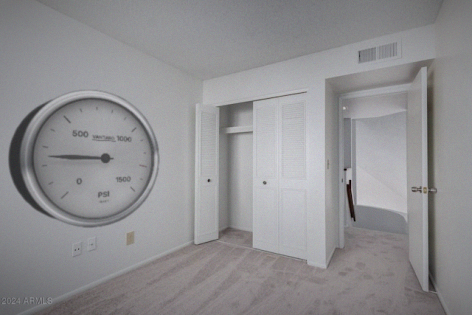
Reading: 250 psi
